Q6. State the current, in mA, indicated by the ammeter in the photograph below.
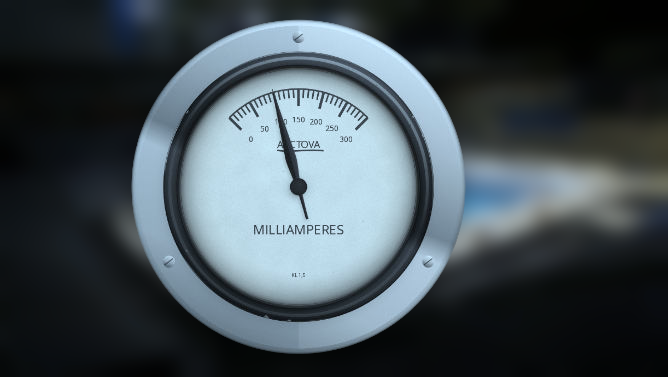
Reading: 100 mA
